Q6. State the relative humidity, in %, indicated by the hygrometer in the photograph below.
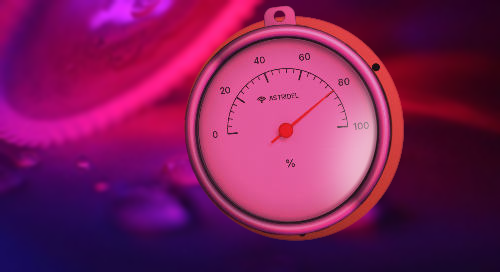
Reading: 80 %
